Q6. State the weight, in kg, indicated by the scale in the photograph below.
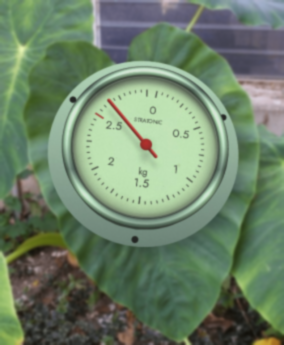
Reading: 2.65 kg
